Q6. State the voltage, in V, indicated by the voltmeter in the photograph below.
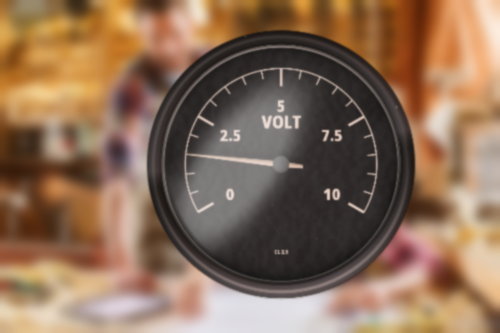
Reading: 1.5 V
